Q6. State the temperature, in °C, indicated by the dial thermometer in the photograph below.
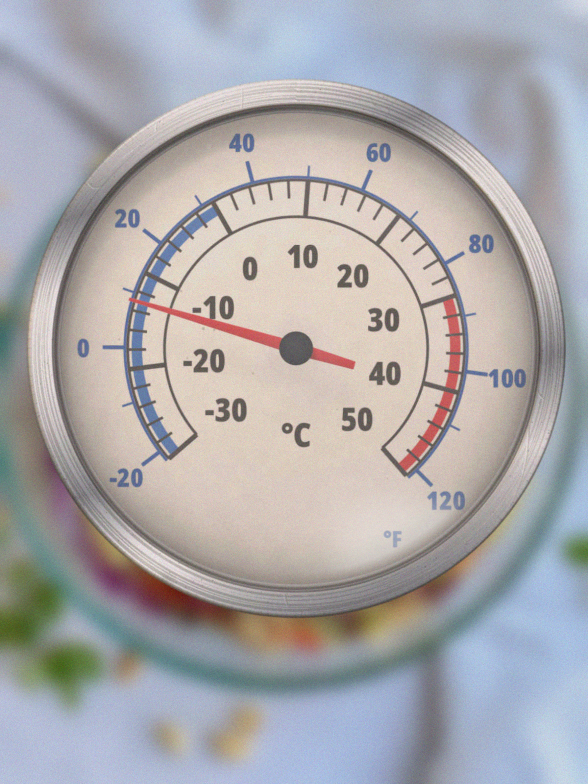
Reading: -13 °C
